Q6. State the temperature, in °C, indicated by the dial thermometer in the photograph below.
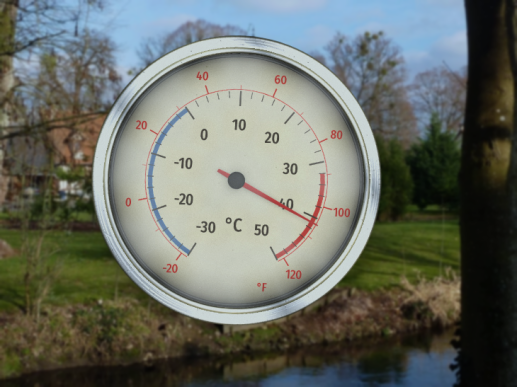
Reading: 41 °C
